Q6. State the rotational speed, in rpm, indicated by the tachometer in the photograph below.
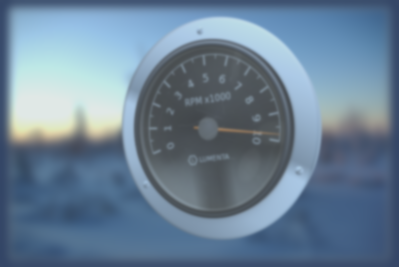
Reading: 9750 rpm
